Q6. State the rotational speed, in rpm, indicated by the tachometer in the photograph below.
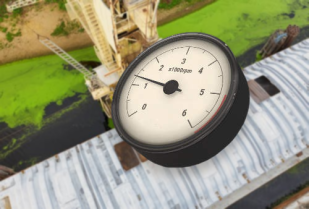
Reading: 1250 rpm
